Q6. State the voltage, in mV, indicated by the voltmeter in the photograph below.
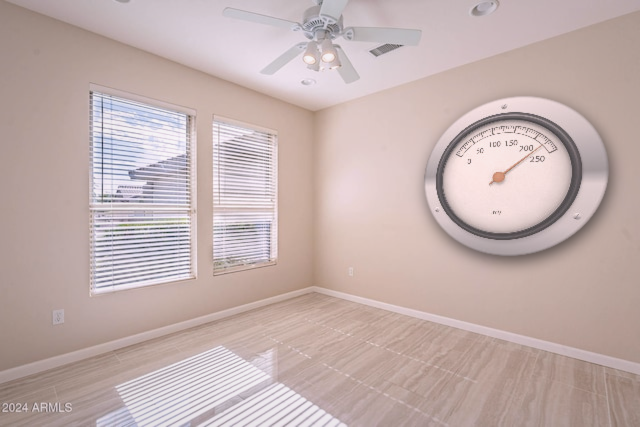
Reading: 225 mV
